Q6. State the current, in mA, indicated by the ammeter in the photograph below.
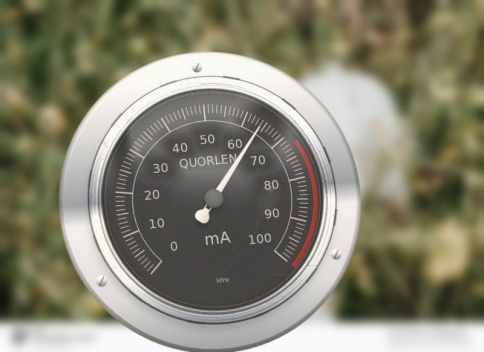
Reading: 64 mA
